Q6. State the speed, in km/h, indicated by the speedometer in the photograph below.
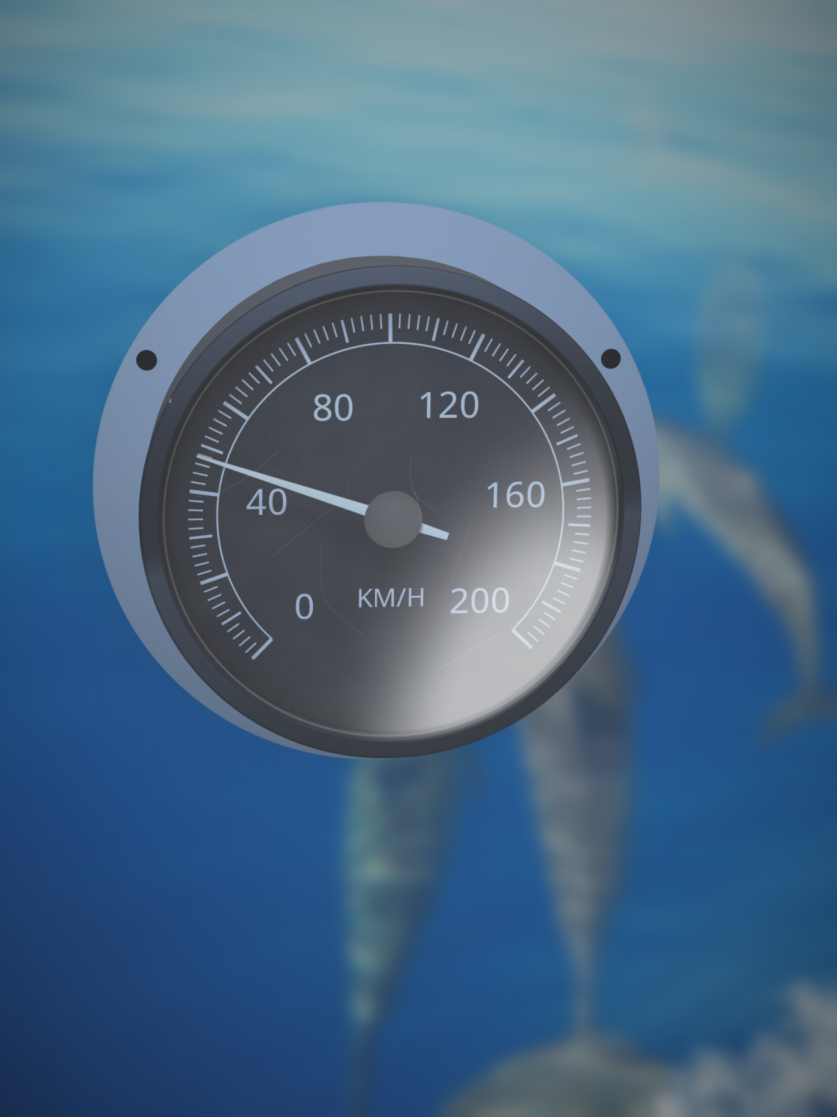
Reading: 48 km/h
